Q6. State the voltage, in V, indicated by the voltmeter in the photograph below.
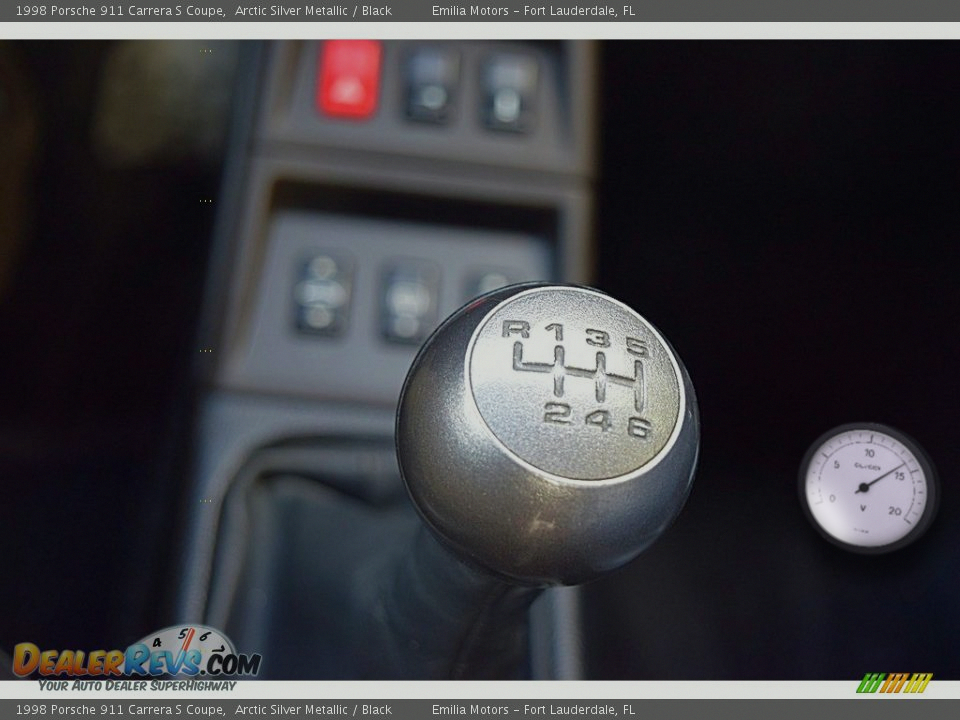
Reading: 14 V
